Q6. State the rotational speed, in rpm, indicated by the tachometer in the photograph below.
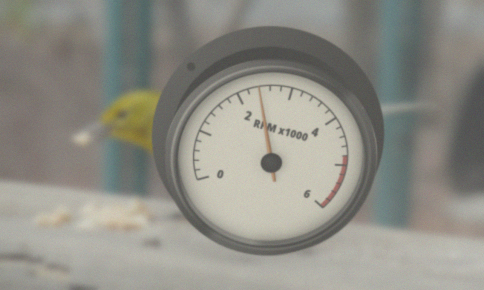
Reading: 2400 rpm
